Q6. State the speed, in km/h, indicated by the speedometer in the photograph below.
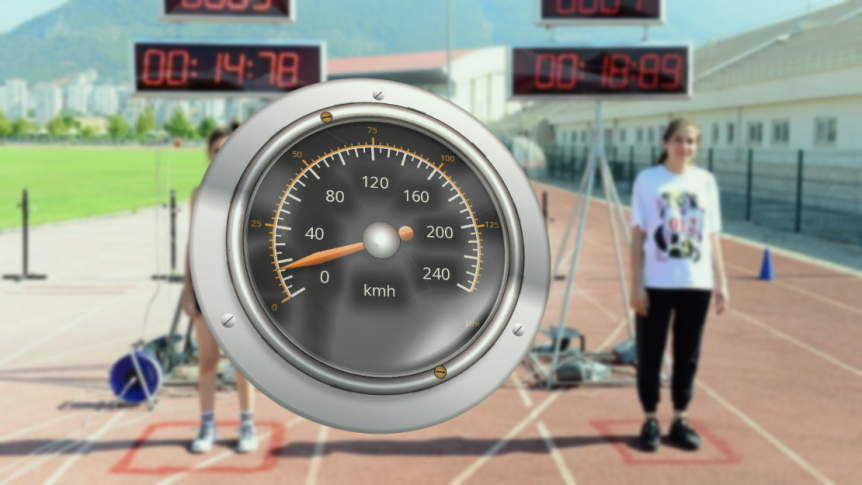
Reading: 15 km/h
